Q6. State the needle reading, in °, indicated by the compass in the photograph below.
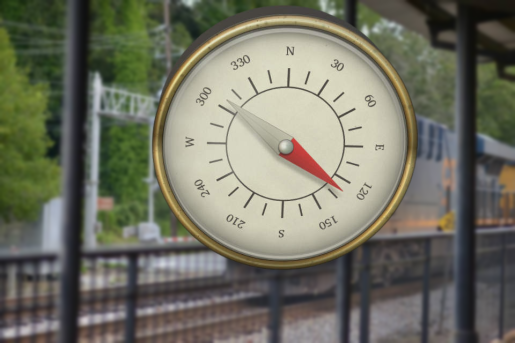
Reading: 127.5 °
